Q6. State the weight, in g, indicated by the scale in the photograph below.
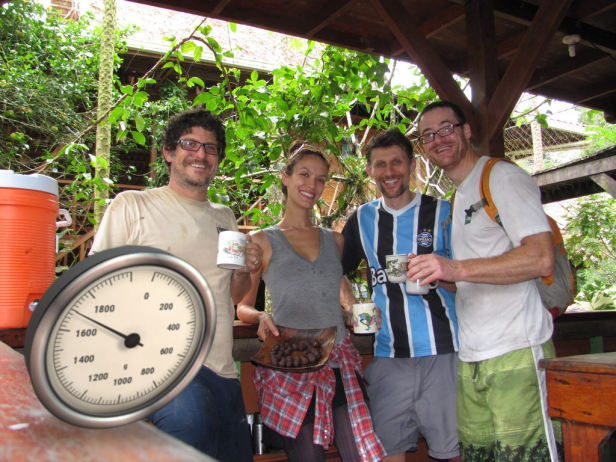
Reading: 1700 g
